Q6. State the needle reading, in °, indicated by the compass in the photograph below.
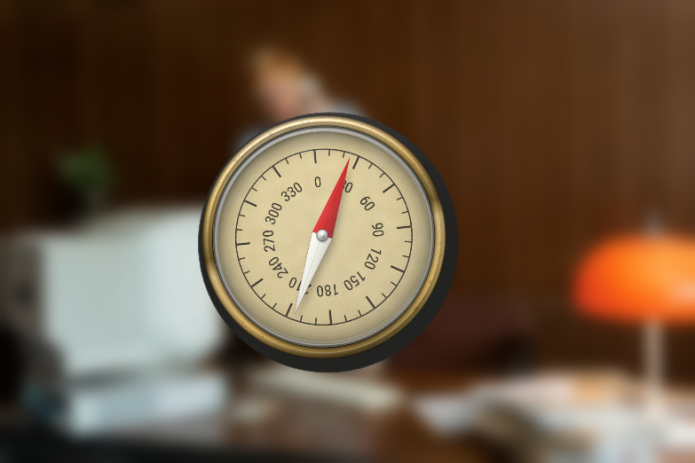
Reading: 25 °
